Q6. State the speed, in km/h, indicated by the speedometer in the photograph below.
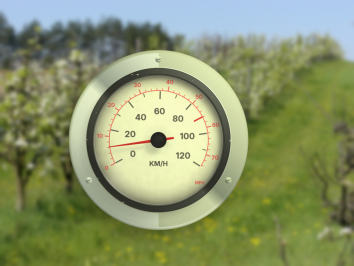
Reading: 10 km/h
